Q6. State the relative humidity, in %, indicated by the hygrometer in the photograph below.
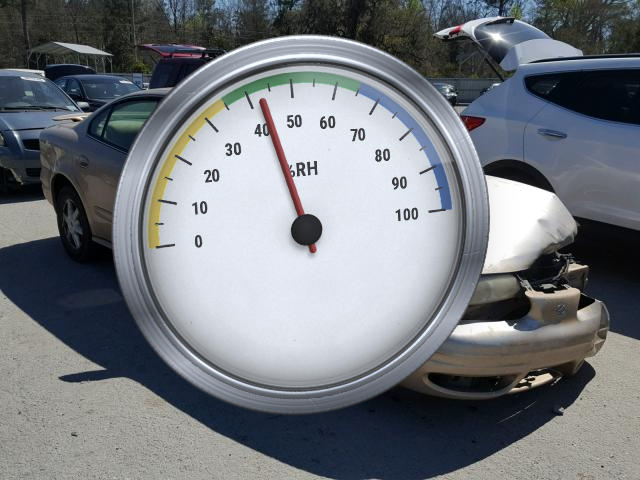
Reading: 42.5 %
